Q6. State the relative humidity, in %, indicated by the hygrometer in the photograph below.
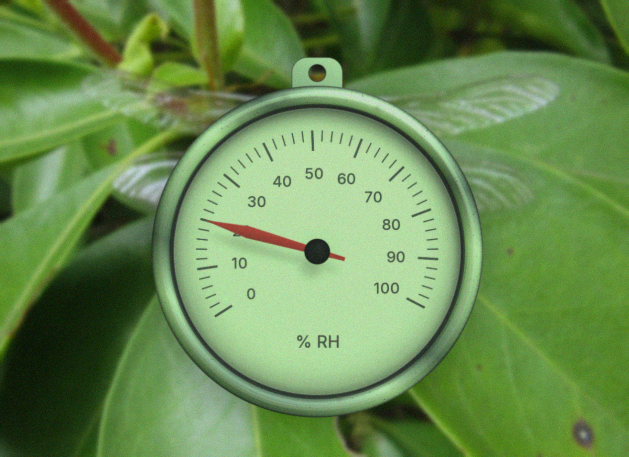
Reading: 20 %
